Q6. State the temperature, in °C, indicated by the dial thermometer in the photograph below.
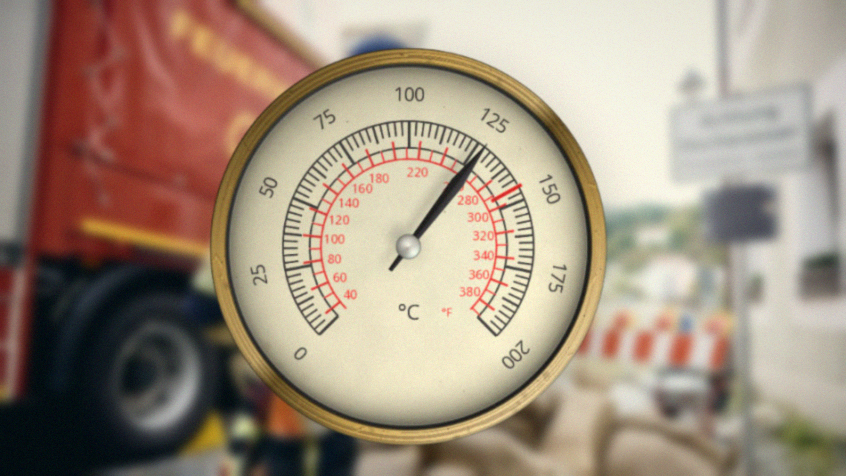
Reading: 127.5 °C
